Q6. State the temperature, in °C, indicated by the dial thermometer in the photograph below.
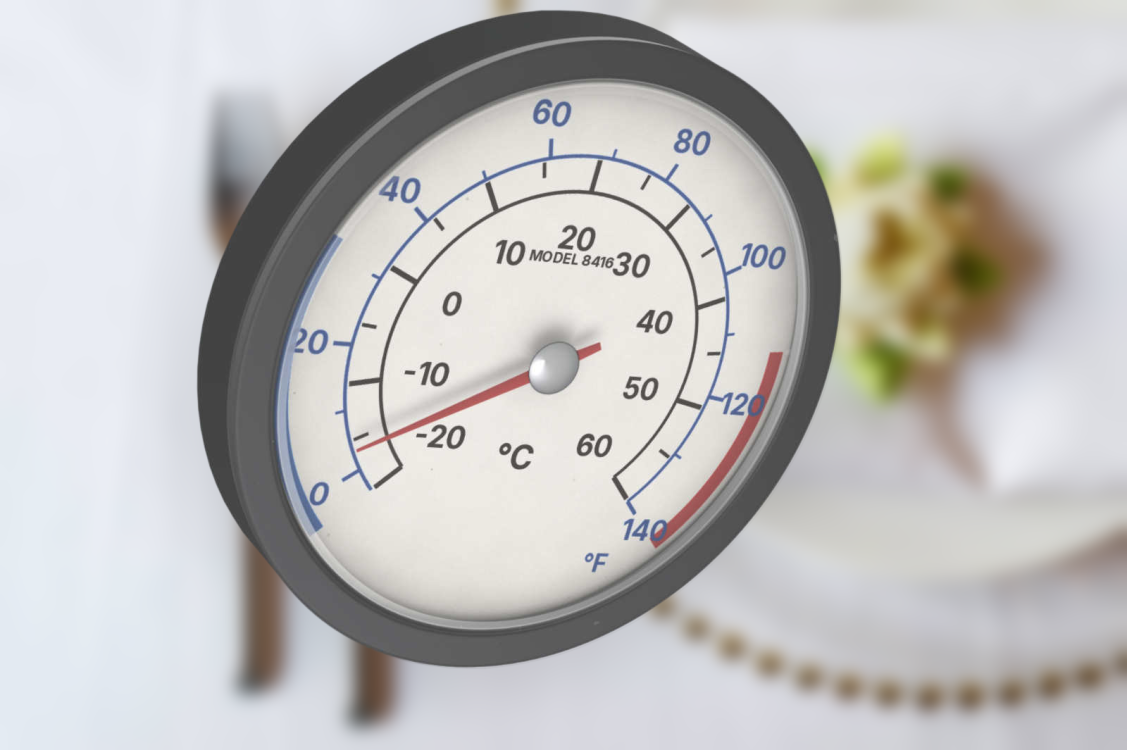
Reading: -15 °C
